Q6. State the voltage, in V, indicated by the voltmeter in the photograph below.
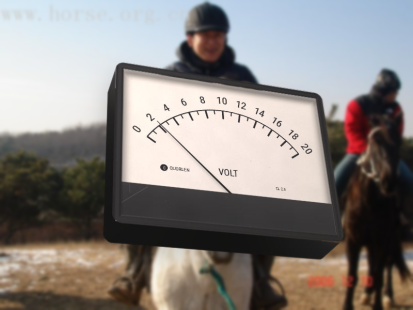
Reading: 2 V
